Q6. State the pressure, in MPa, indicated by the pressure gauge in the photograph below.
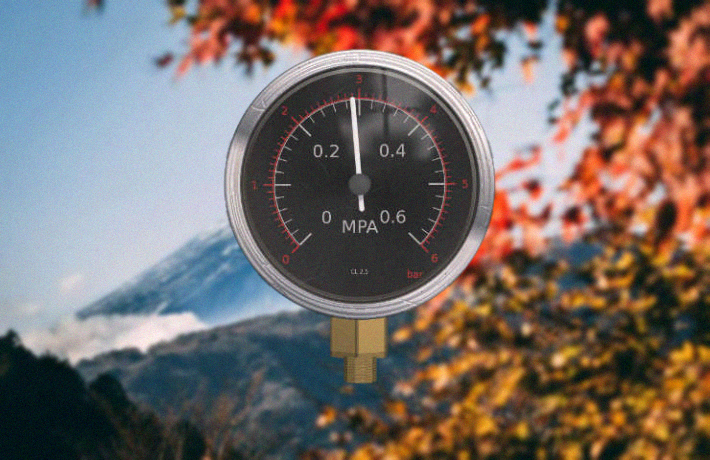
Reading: 0.29 MPa
